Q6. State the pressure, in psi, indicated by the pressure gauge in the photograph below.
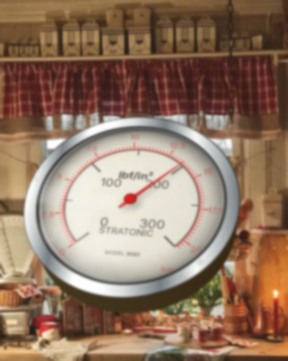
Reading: 200 psi
